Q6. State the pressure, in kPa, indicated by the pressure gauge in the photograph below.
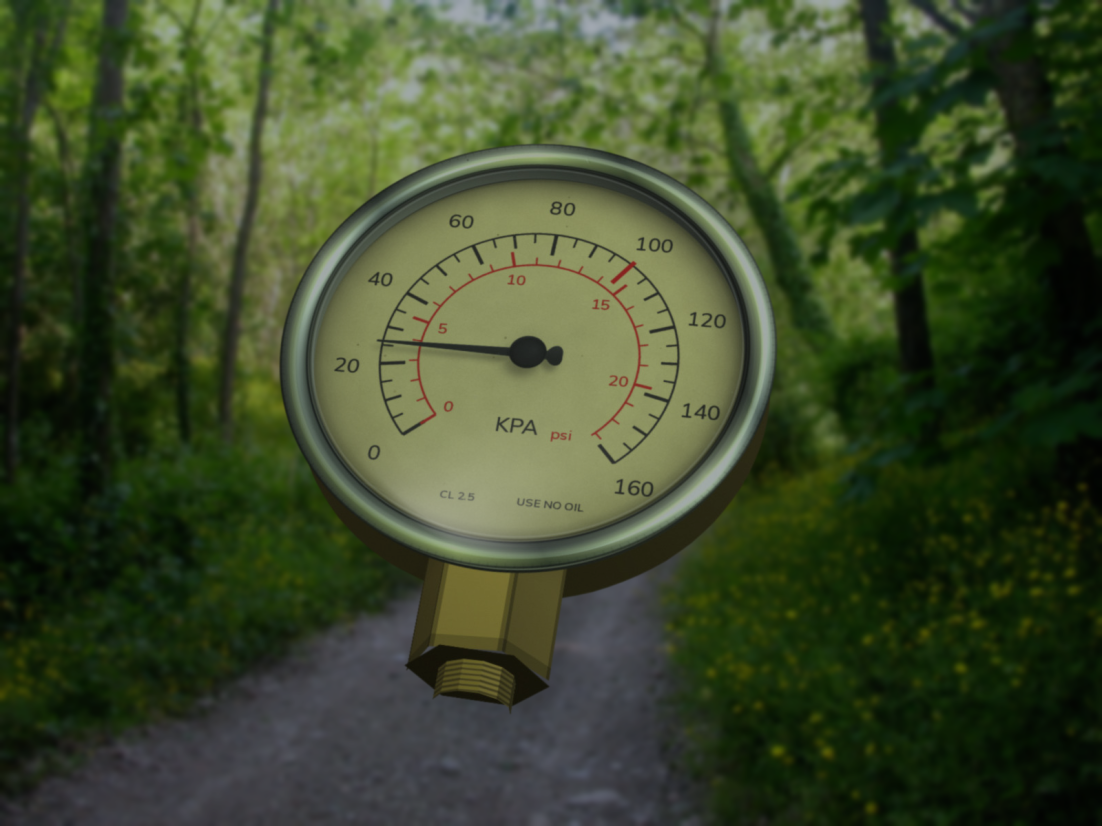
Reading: 25 kPa
